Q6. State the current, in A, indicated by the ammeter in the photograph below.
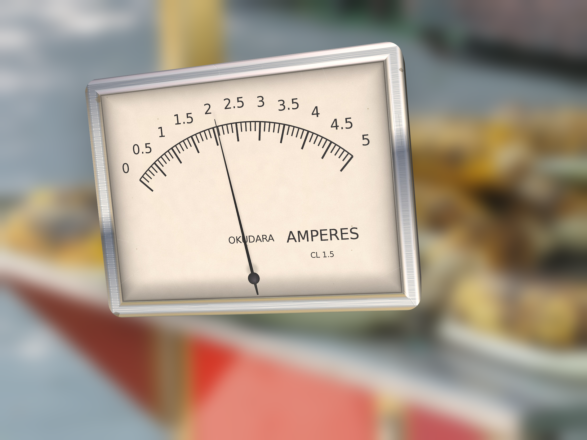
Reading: 2.1 A
